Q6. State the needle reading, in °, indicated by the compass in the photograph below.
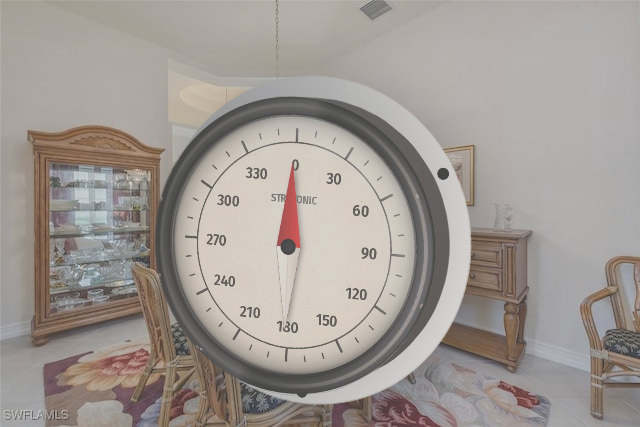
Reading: 0 °
